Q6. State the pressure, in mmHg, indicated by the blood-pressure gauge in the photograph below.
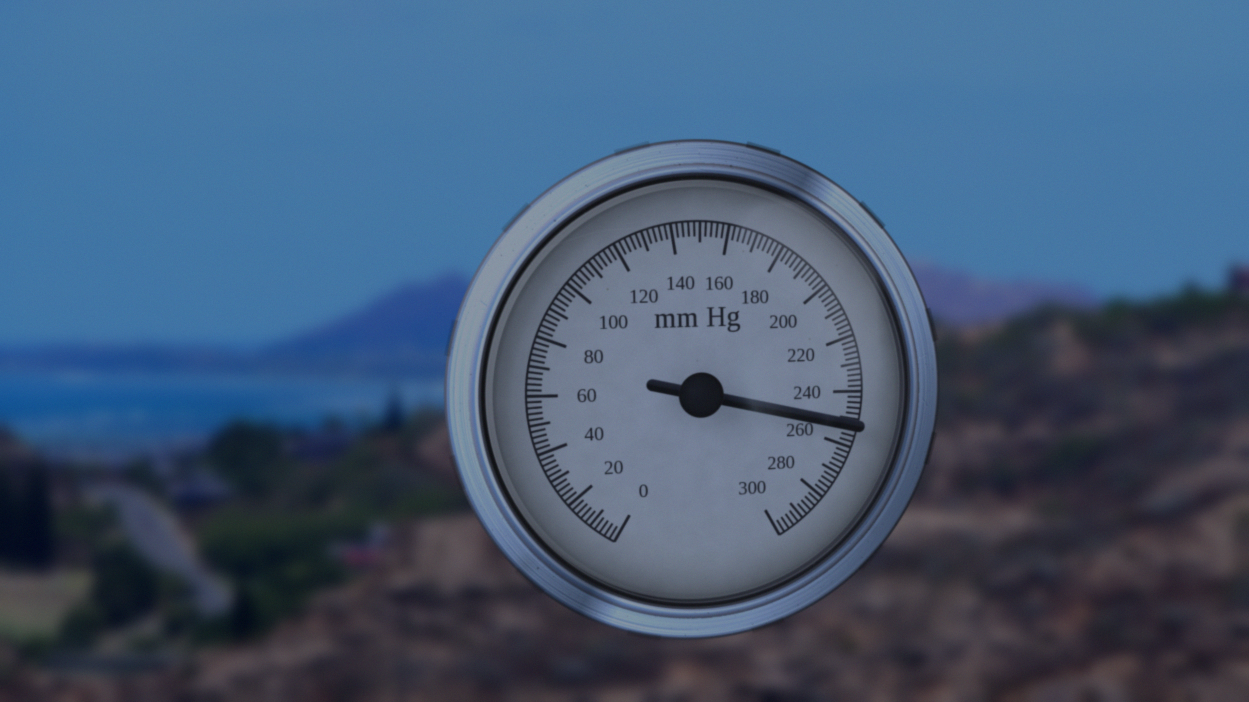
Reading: 252 mmHg
